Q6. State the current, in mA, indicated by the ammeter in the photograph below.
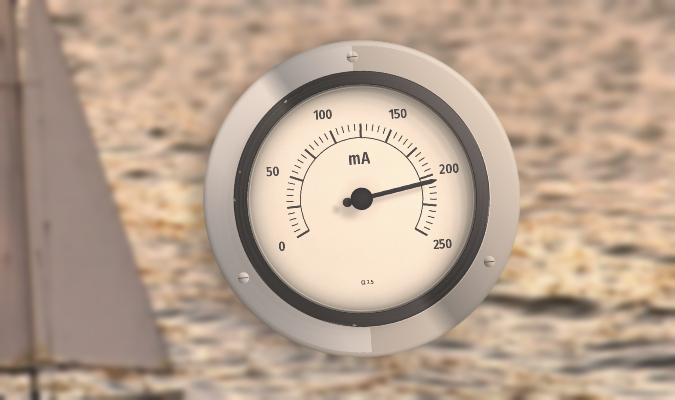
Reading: 205 mA
